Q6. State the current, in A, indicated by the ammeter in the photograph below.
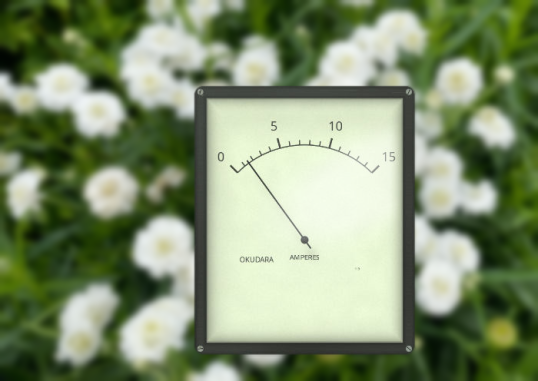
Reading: 1.5 A
